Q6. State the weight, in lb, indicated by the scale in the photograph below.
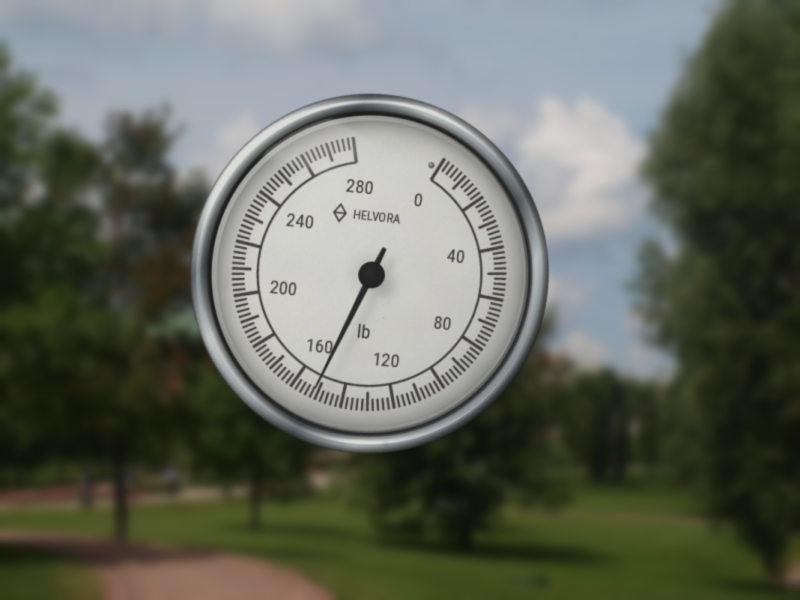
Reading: 152 lb
